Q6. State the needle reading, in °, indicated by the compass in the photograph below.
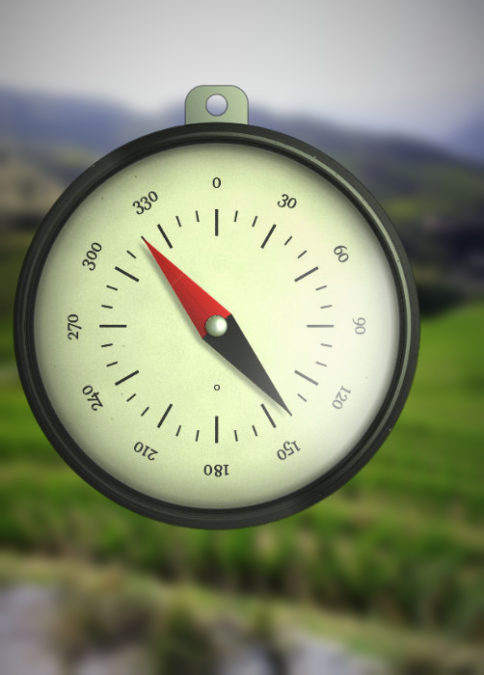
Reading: 320 °
